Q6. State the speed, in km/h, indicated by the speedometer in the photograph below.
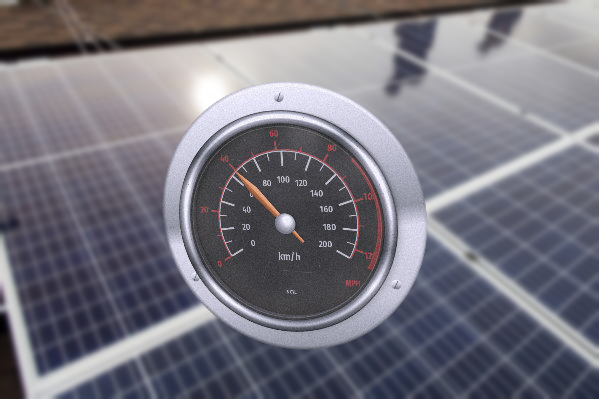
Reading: 65 km/h
